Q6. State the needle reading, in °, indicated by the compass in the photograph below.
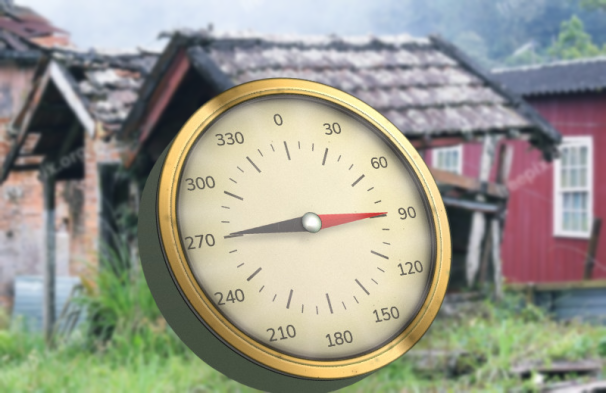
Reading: 90 °
